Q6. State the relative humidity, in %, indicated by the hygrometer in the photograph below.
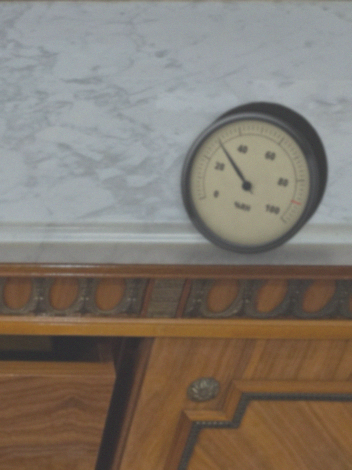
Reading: 30 %
